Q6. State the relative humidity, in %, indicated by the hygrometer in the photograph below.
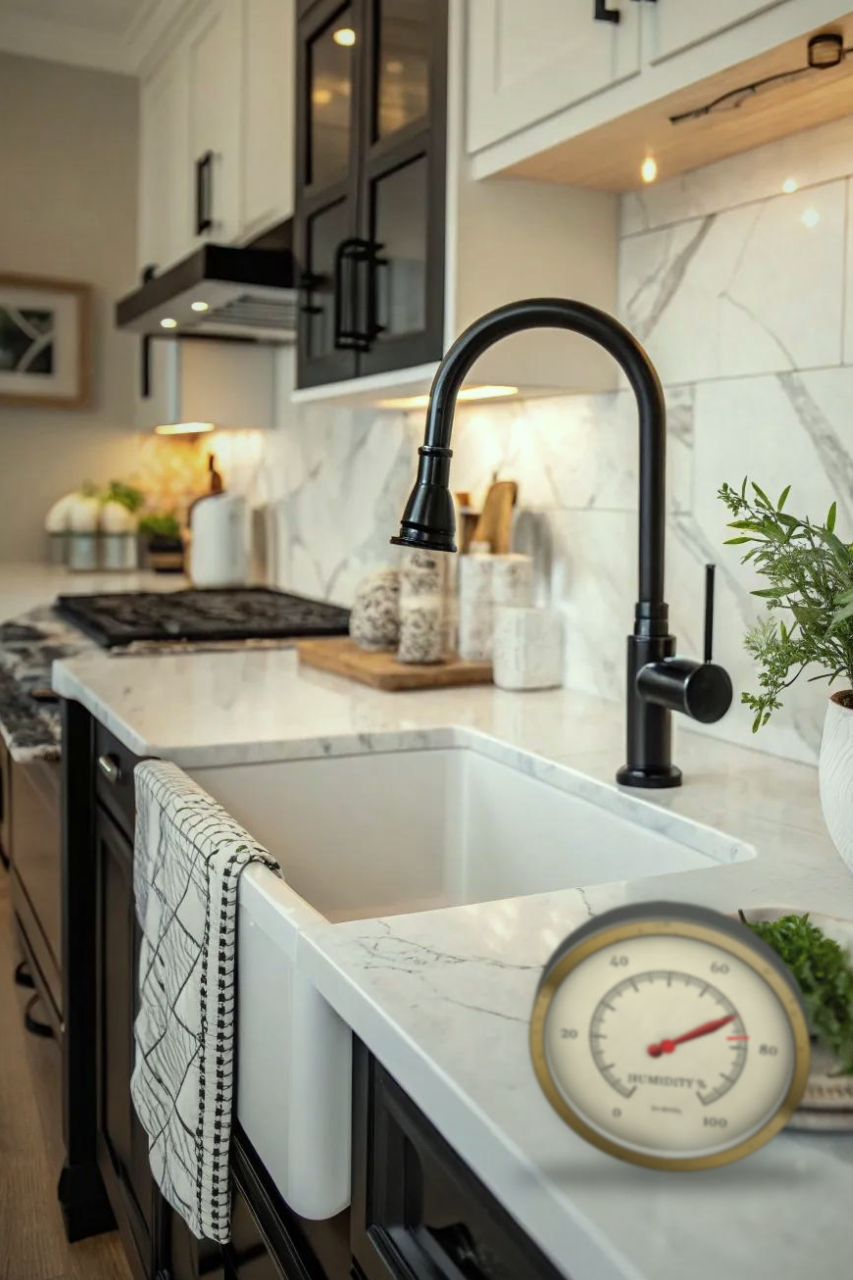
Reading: 70 %
